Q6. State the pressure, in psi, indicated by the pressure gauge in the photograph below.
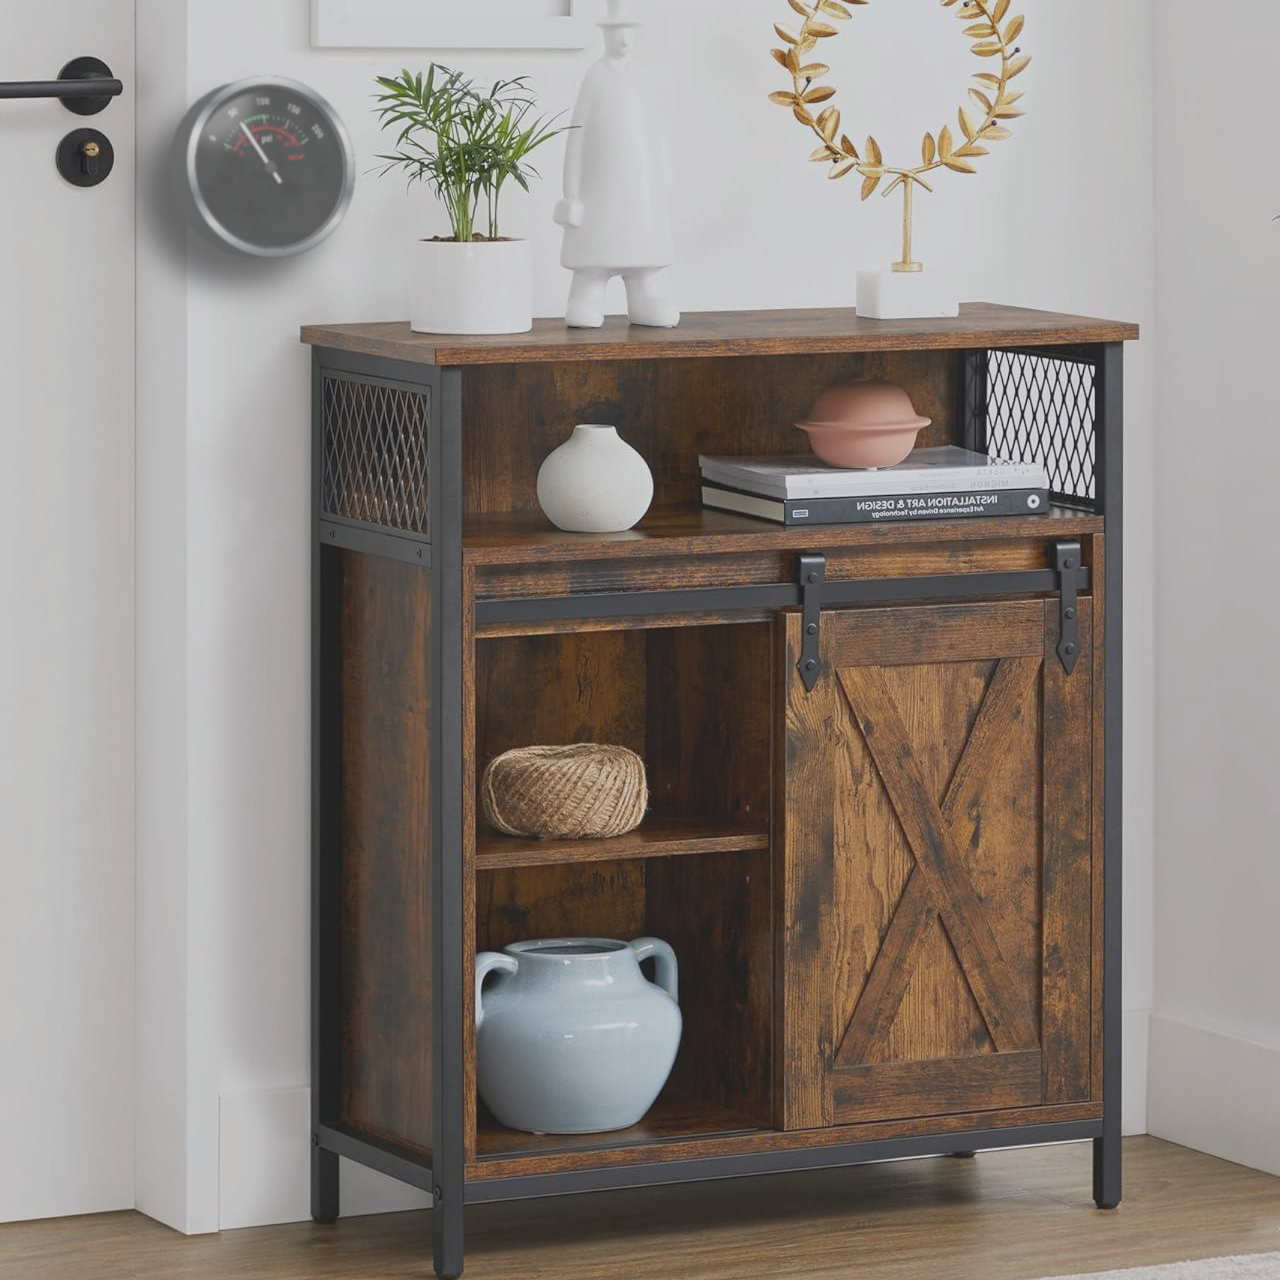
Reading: 50 psi
